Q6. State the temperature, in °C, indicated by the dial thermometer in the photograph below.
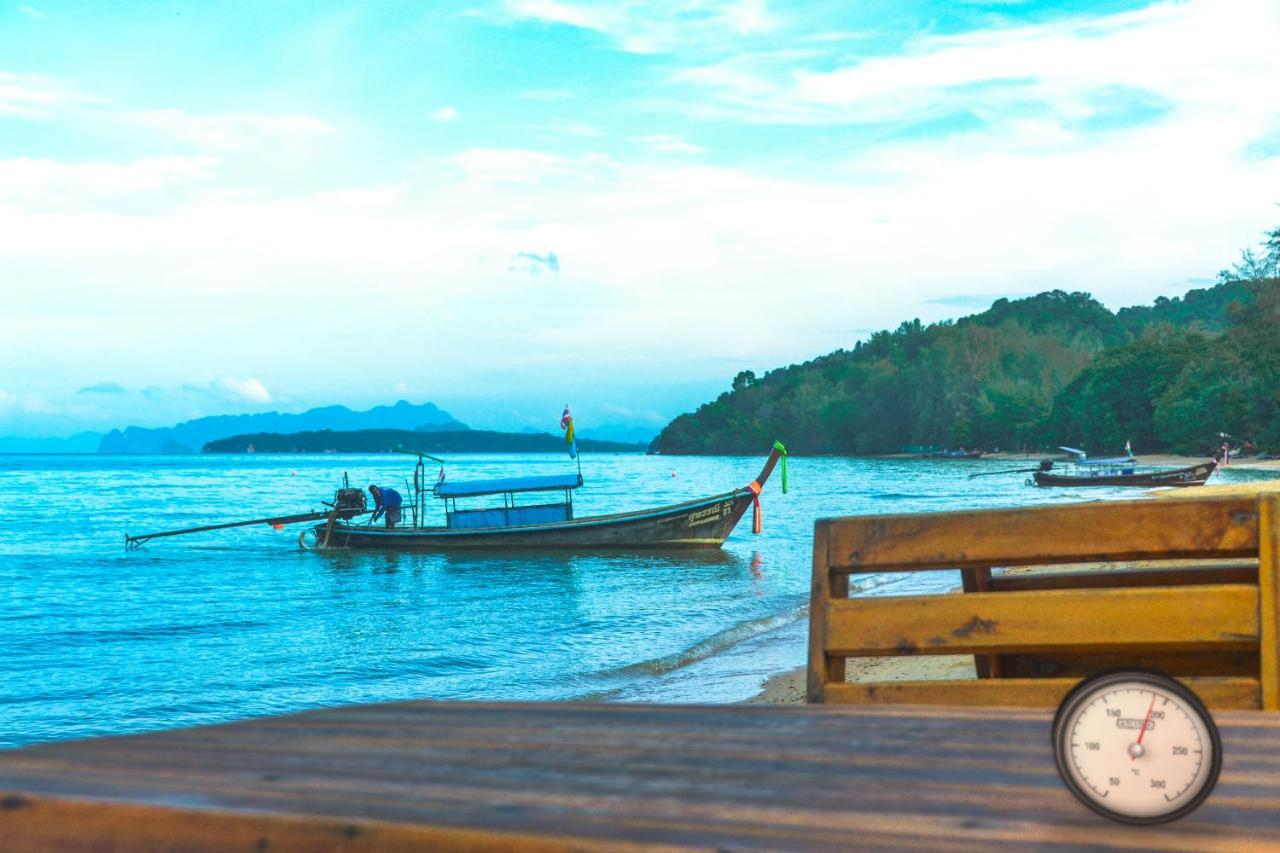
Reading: 190 °C
